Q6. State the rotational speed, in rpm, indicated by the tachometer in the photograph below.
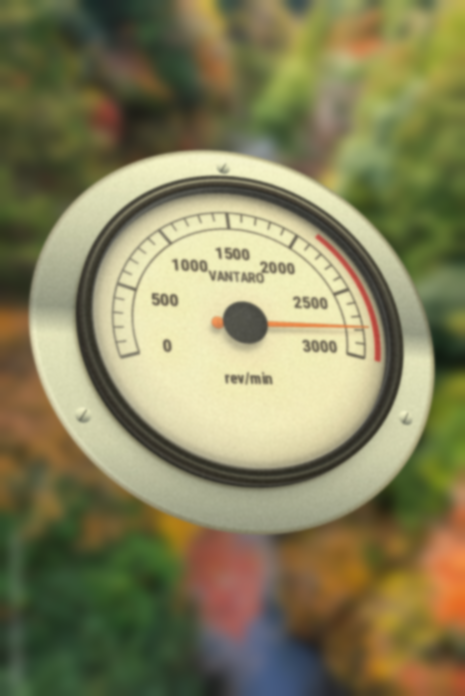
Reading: 2800 rpm
